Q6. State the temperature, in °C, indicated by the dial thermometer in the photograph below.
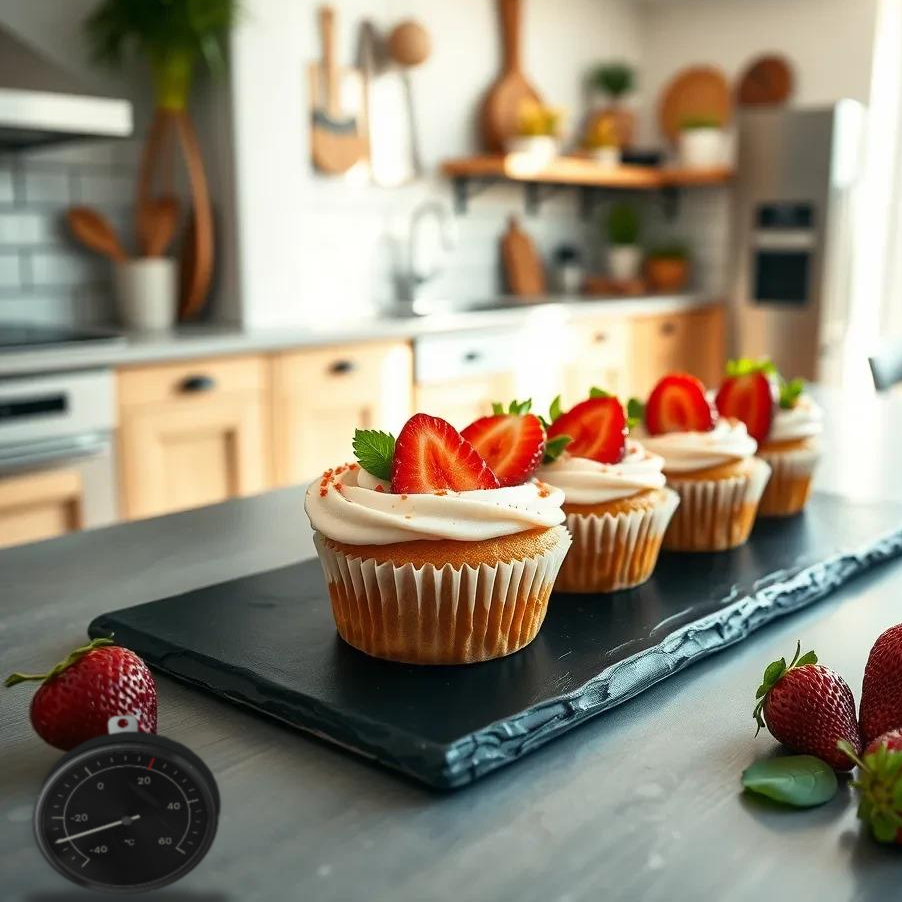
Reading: -28 °C
